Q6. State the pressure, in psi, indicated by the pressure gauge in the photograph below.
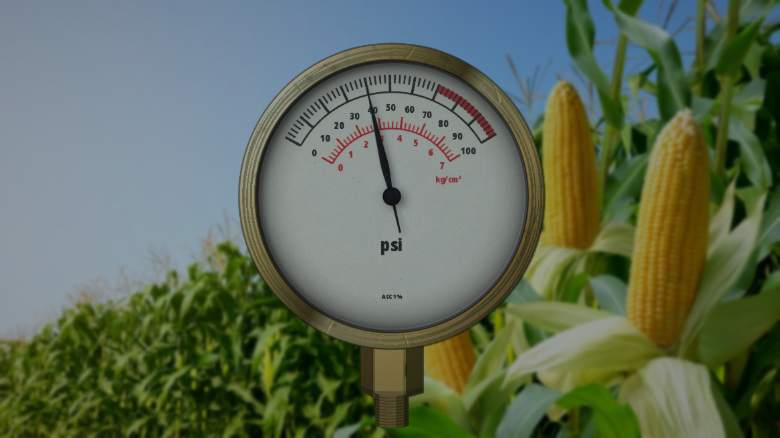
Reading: 40 psi
